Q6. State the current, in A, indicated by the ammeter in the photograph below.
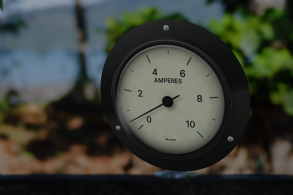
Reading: 0.5 A
